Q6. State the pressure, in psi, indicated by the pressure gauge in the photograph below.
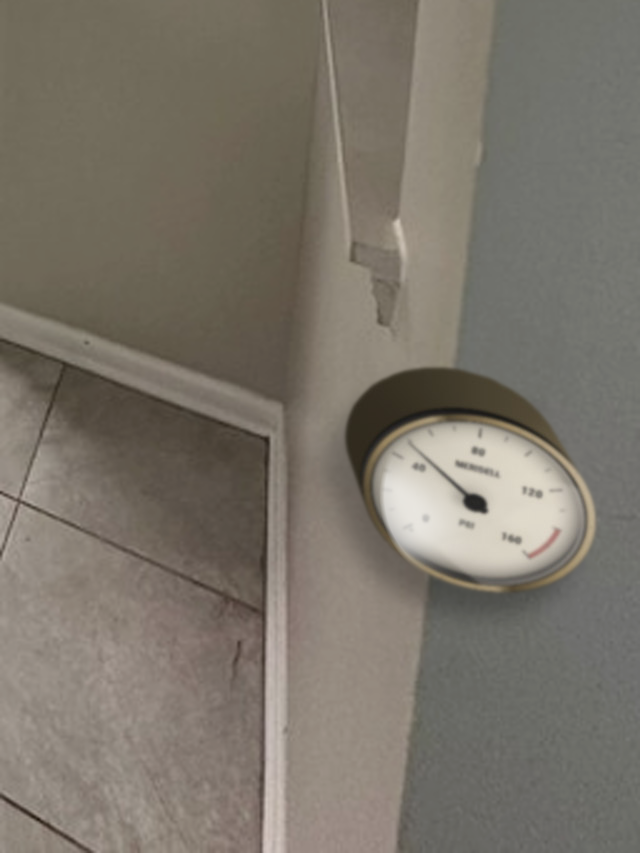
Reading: 50 psi
